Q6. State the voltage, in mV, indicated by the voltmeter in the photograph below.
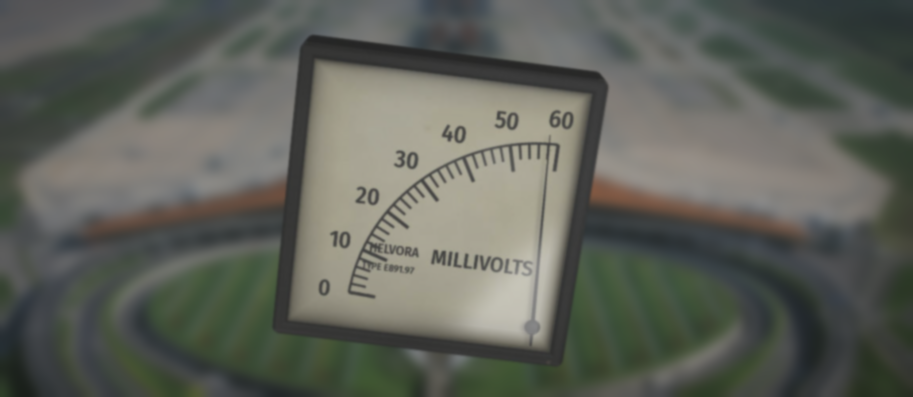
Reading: 58 mV
